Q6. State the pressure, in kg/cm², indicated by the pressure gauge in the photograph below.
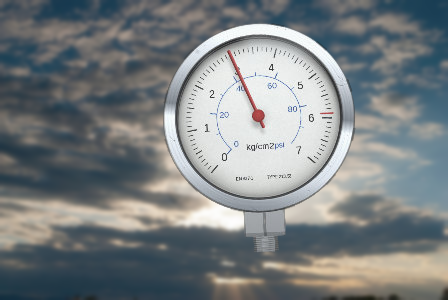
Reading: 3 kg/cm²
